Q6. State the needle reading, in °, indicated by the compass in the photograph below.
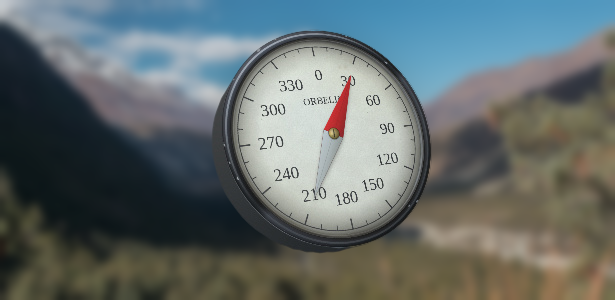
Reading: 30 °
